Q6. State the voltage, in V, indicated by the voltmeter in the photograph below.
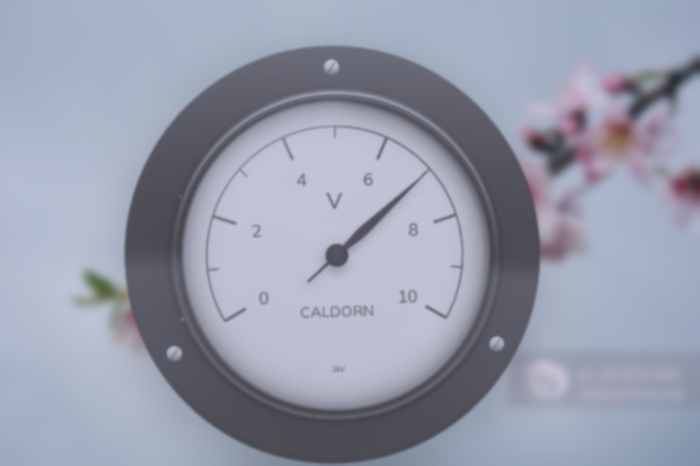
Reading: 7 V
